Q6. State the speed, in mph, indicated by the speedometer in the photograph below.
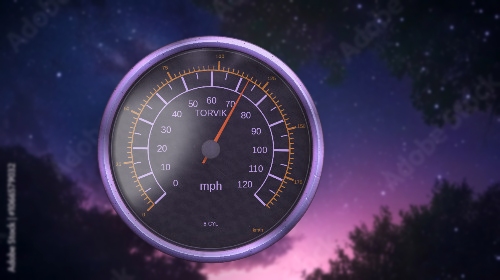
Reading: 72.5 mph
